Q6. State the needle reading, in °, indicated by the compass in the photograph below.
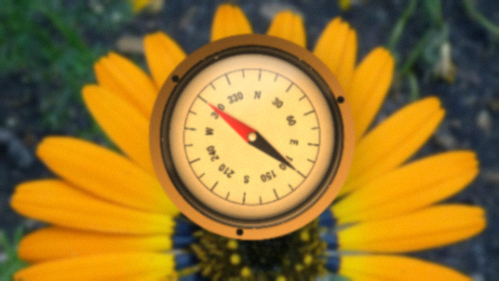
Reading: 300 °
